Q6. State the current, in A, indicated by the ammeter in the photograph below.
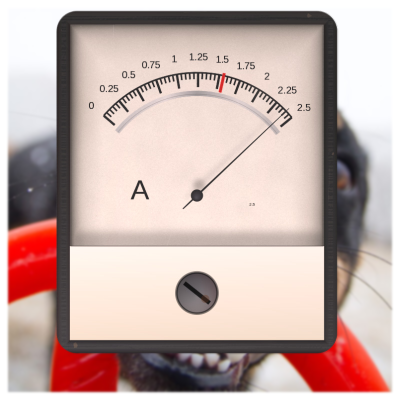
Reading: 2.4 A
